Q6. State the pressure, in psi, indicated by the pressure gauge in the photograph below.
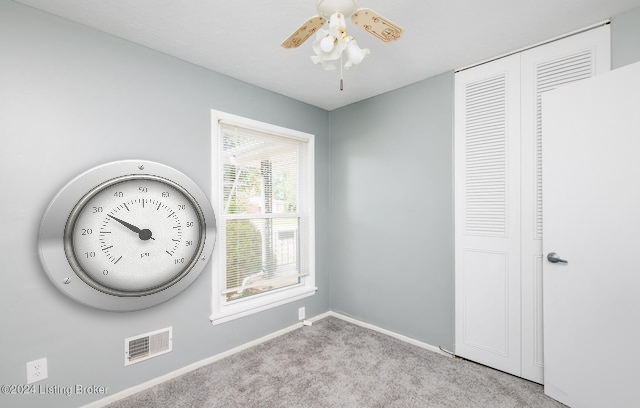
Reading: 30 psi
